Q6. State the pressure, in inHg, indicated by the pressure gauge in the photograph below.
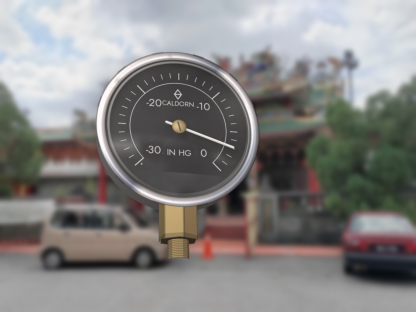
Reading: -3 inHg
